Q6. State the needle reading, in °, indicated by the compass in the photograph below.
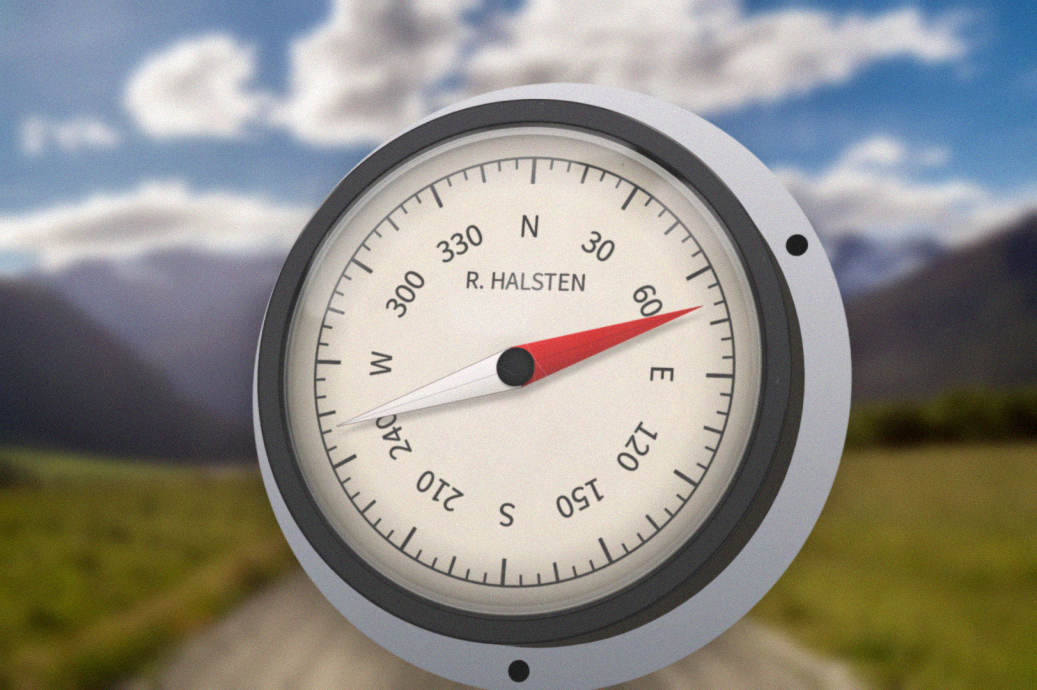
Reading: 70 °
